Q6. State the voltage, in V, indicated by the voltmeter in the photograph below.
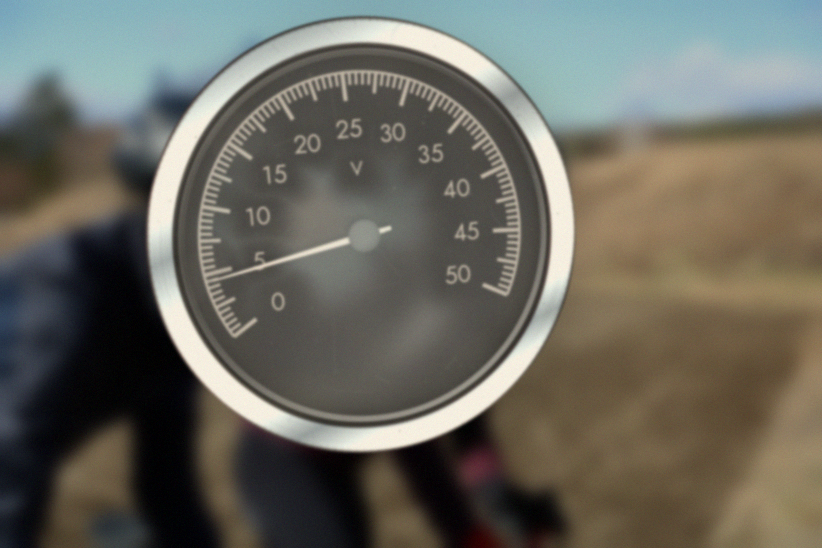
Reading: 4.5 V
